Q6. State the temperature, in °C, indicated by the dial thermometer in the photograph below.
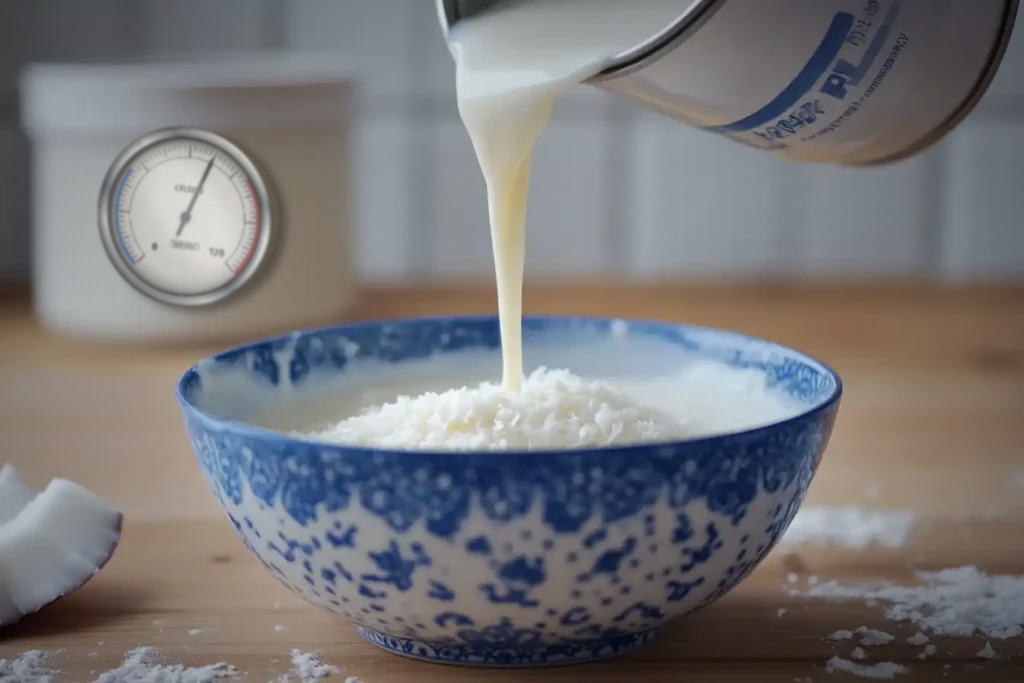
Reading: 70 °C
